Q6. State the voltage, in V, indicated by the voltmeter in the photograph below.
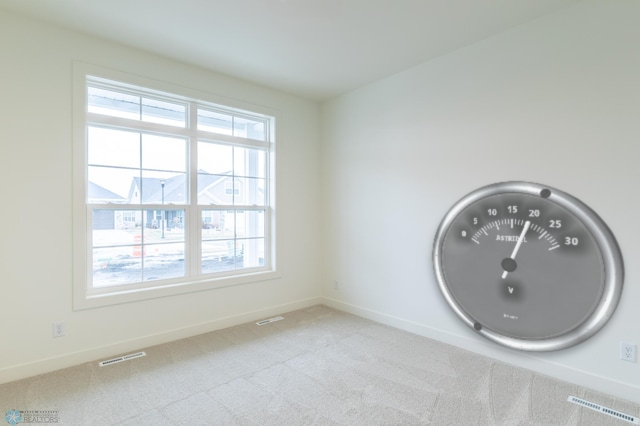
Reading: 20 V
